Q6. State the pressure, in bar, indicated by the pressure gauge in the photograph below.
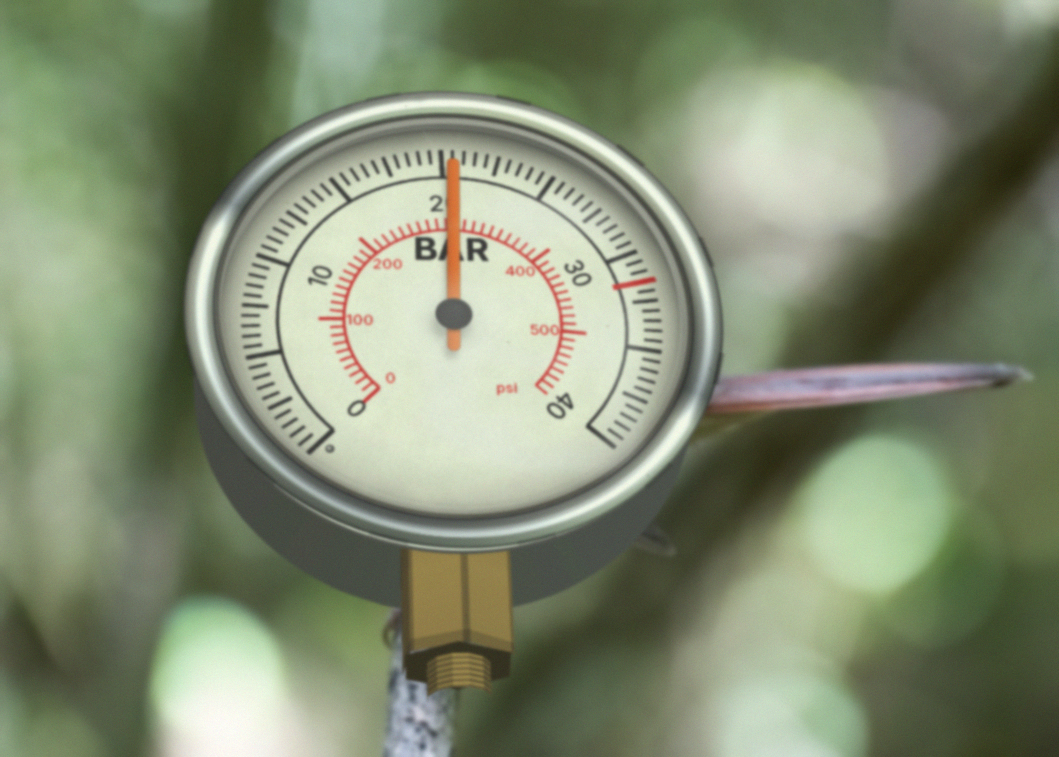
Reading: 20.5 bar
